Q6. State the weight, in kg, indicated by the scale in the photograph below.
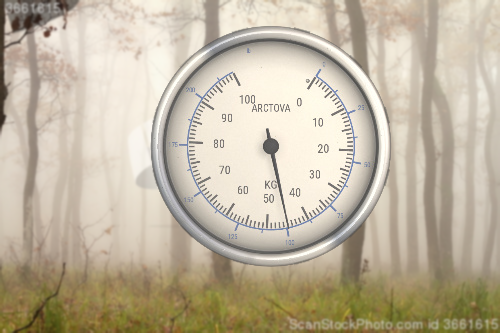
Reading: 45 kg
